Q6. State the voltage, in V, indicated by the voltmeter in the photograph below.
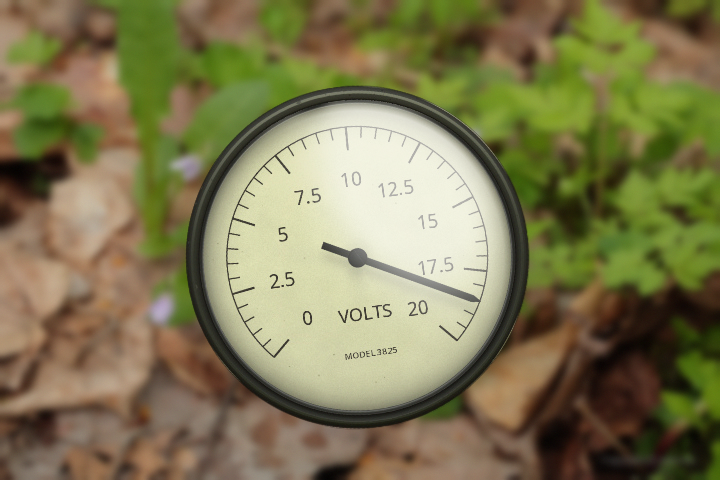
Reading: 18.5 V
